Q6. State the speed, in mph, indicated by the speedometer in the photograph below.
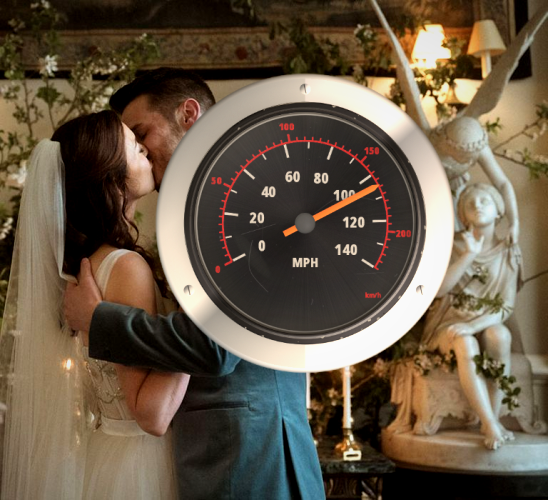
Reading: 105 mph
